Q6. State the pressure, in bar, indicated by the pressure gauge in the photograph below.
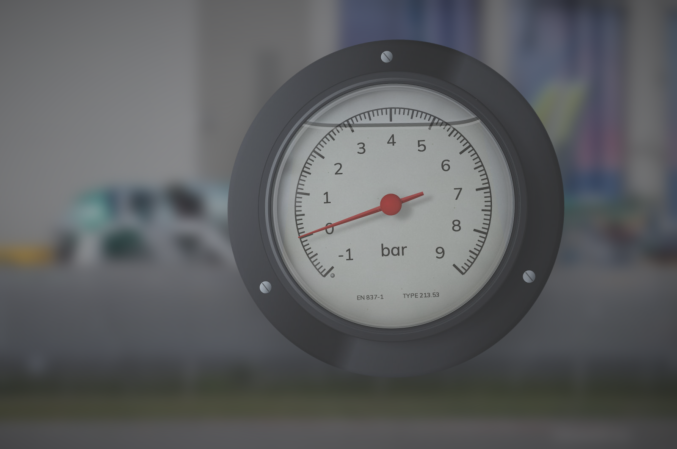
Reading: 0 bar
